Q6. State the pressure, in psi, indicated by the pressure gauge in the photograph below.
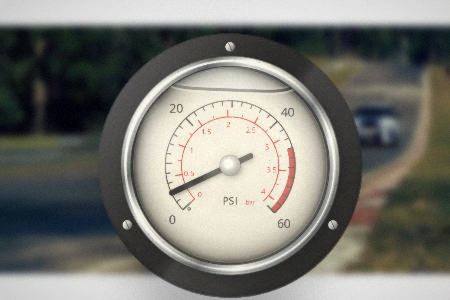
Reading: 4 psi
